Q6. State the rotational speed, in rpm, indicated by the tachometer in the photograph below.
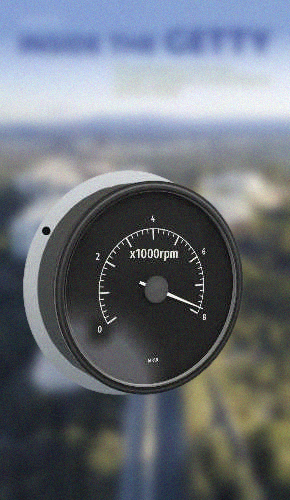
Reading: 7800 rpm
